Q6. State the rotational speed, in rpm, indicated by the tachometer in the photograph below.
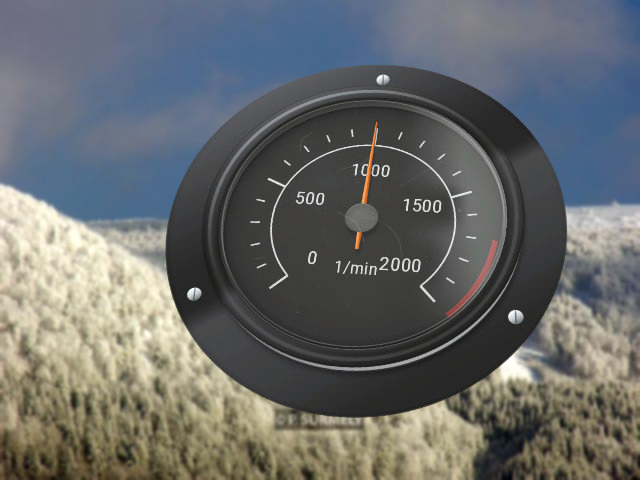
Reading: 1000 rpm
